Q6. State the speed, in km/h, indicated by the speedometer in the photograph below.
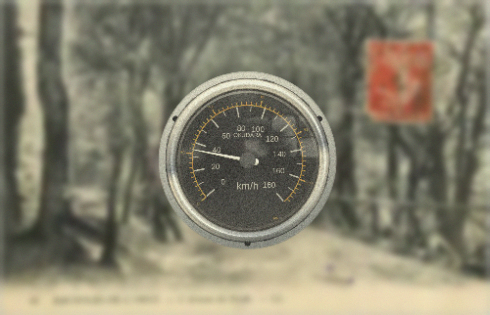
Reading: 35 km/h
